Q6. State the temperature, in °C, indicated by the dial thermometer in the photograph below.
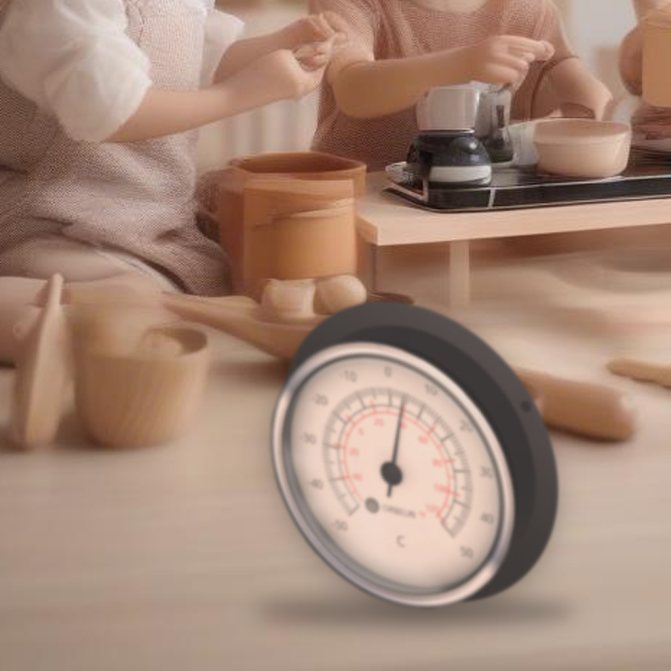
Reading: 5 °C
